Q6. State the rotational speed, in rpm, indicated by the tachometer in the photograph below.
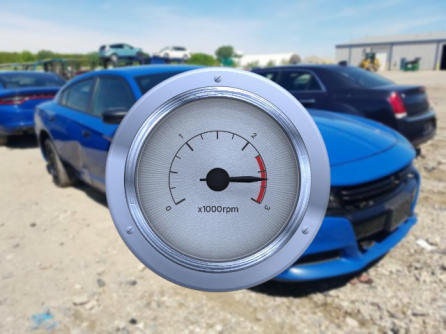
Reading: 2625 rpm
